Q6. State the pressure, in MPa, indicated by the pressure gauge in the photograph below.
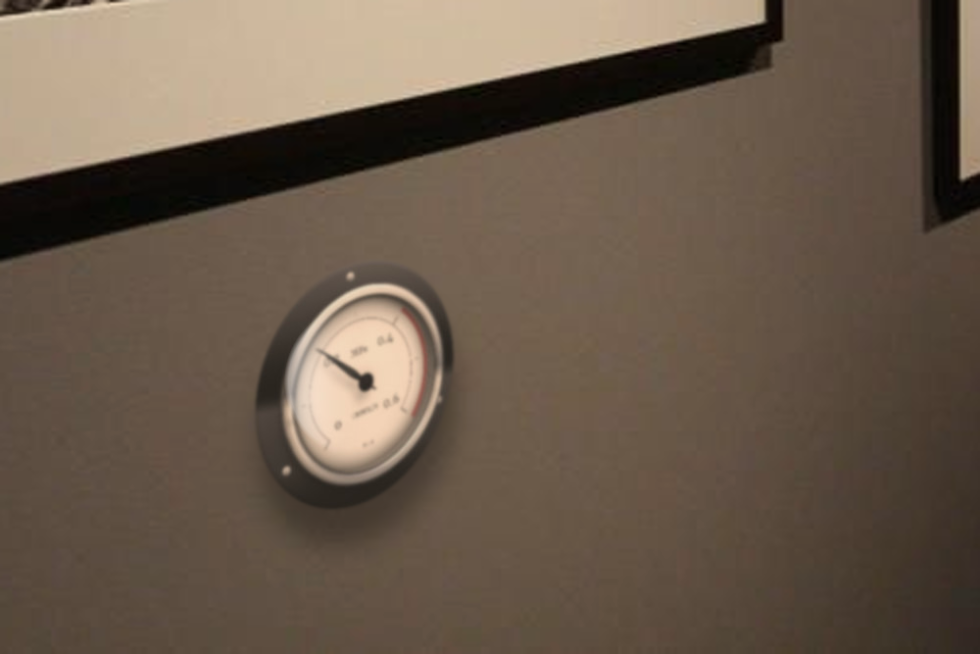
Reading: 0.2 MPa
